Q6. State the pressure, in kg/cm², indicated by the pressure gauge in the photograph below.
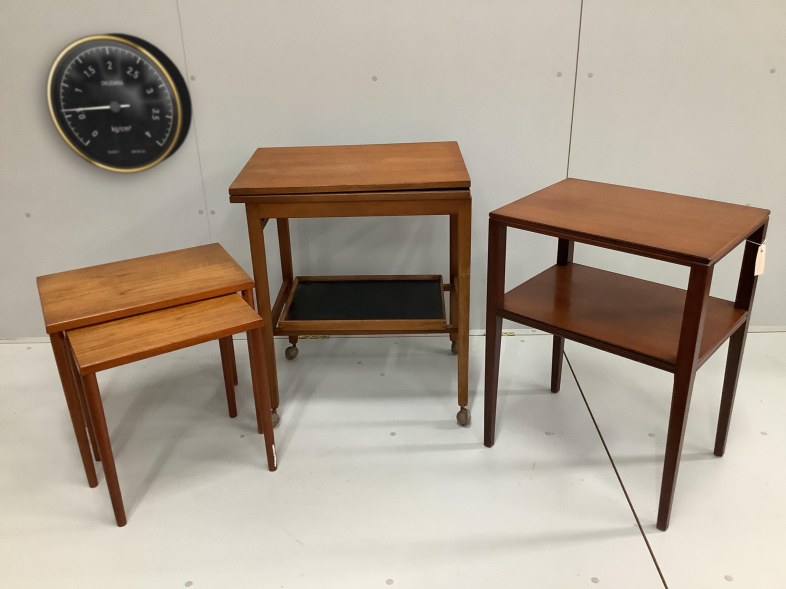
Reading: 0.6 kg/cm²
